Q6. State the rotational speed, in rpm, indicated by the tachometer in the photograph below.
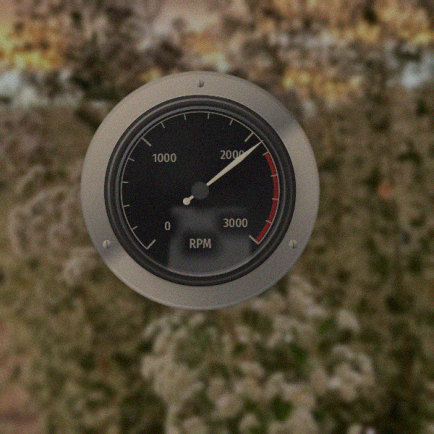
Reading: 2100 rpm
